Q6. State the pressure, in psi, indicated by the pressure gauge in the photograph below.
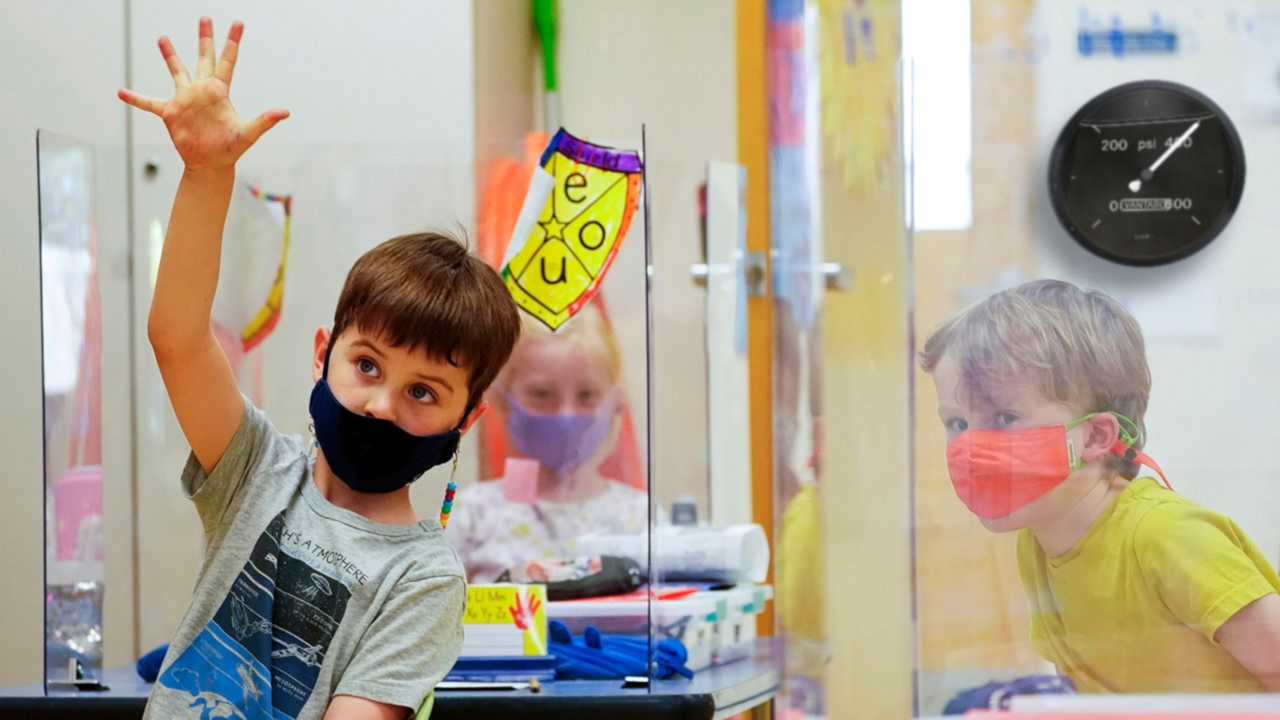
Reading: 400 psi
